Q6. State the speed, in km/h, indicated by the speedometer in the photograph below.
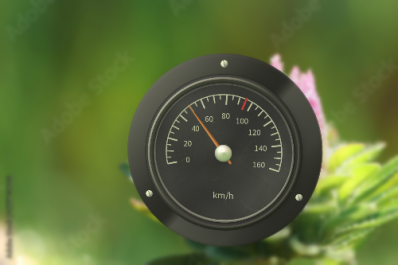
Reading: 50 km/h
